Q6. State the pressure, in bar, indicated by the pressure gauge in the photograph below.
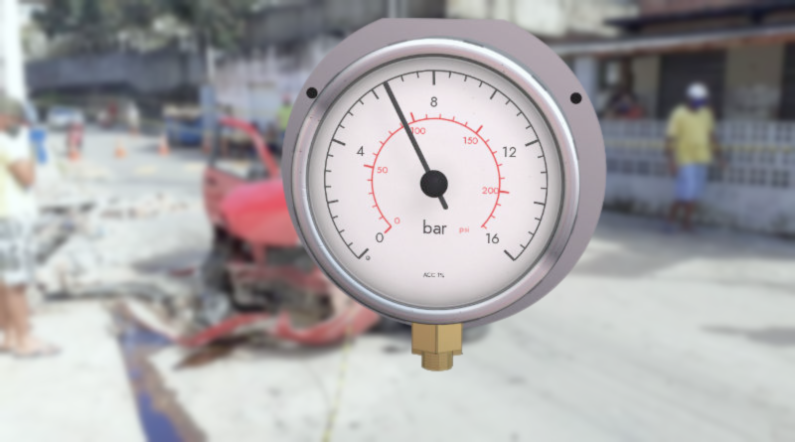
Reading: 6.5 bar
